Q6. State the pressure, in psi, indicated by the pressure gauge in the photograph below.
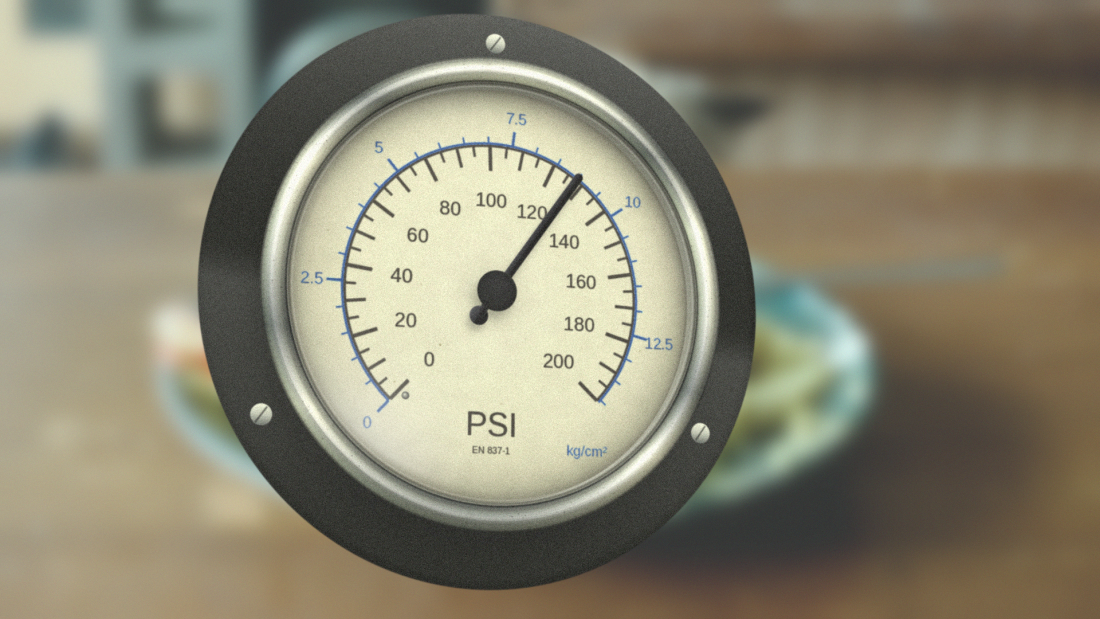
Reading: 127.5 psi
